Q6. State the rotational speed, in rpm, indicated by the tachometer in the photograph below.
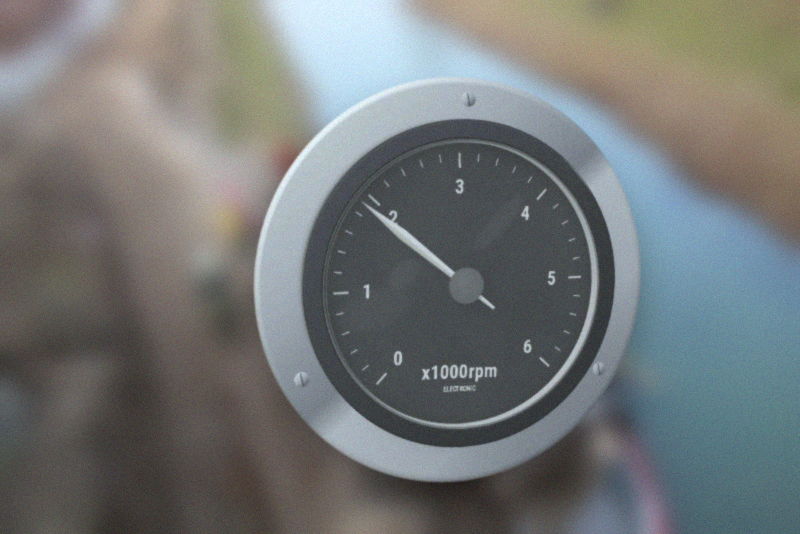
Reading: 1900 rpm
